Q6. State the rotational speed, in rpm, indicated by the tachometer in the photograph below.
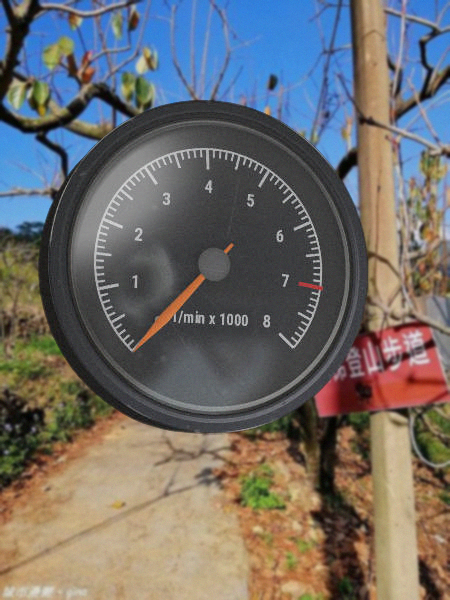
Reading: 0 rpm
